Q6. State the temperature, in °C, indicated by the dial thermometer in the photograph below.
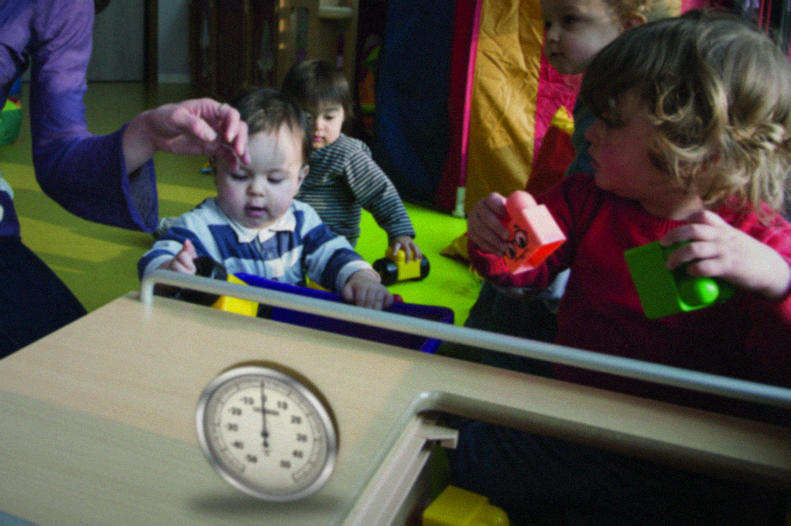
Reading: 0 °C
